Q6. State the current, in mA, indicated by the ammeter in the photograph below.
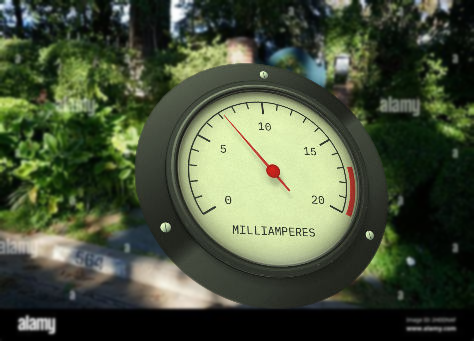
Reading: 7 mA
